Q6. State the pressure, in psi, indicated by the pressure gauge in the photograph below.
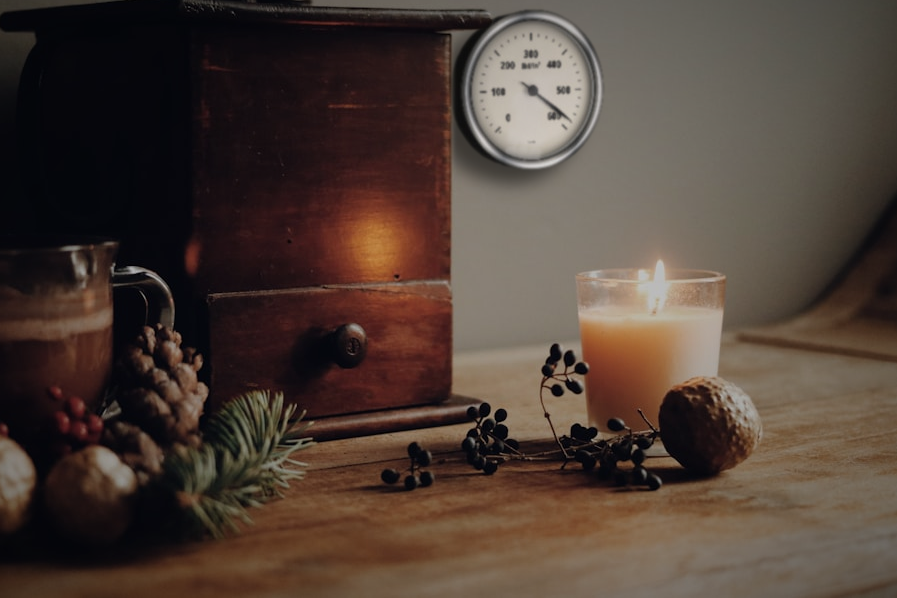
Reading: 580 psi
